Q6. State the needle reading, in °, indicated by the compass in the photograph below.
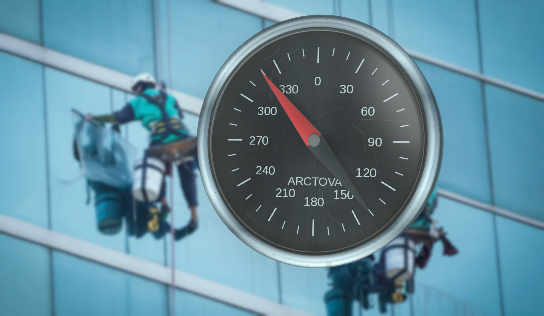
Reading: 320 °
